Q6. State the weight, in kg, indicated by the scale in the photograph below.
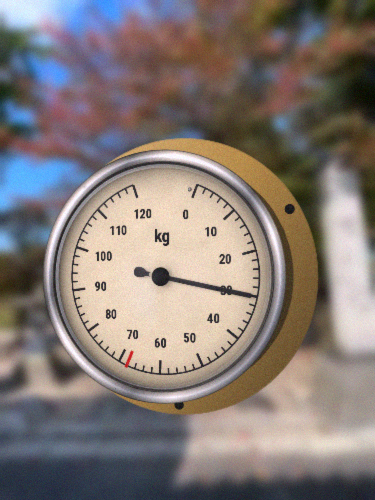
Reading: 30 kg
